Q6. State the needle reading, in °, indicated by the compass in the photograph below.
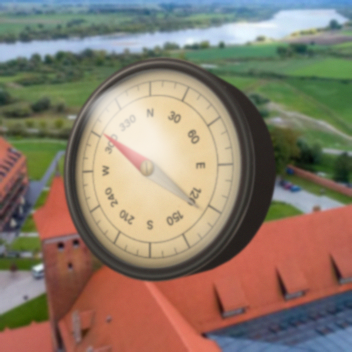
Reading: 305 °
